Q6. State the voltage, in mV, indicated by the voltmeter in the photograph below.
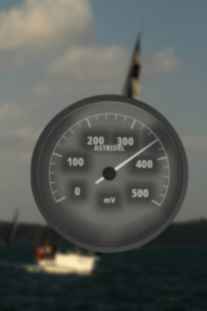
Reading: 360 mV
